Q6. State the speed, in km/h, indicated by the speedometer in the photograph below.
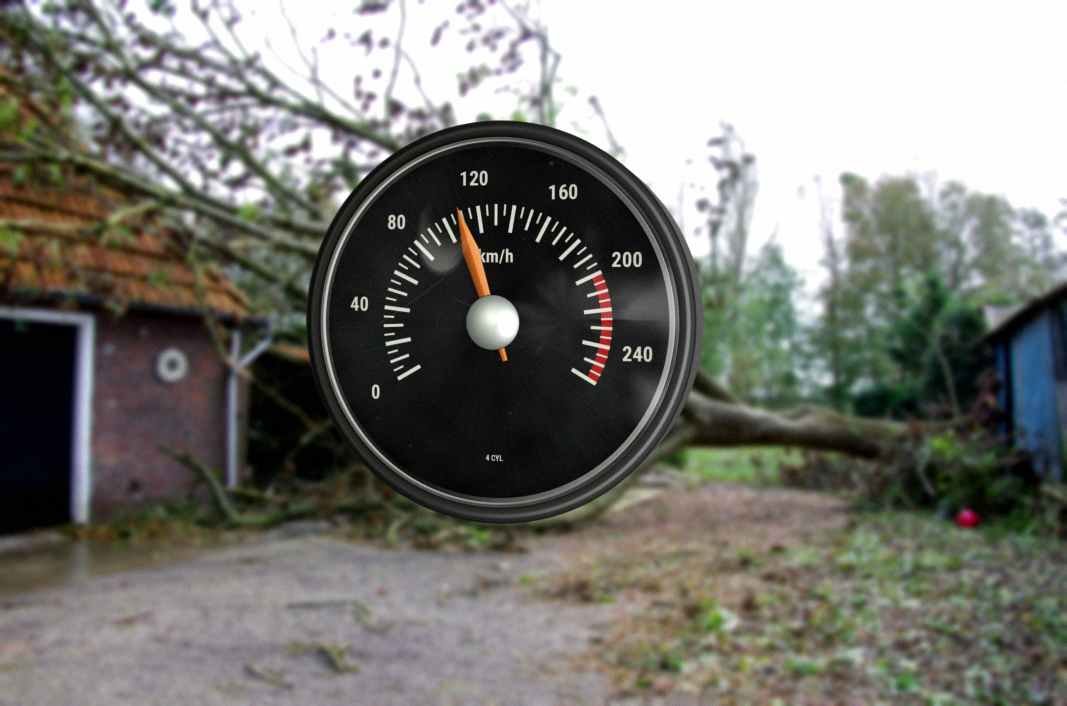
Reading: 110 km/h
